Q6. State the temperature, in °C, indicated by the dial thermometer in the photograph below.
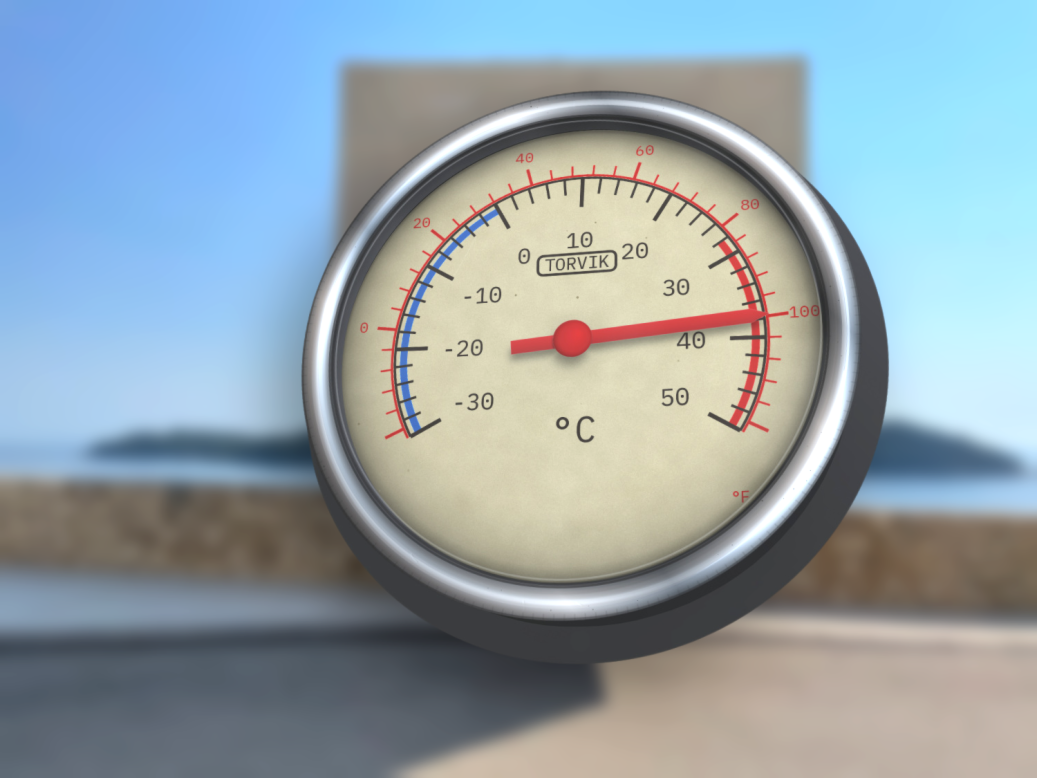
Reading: 38 °C
